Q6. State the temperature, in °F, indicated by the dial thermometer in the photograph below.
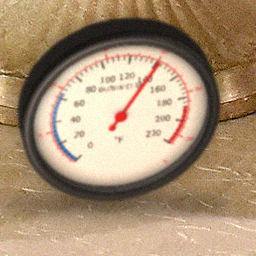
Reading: 140 °F
